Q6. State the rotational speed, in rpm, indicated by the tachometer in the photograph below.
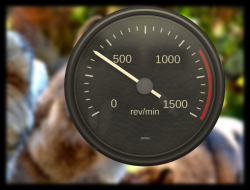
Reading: 400 rpm
